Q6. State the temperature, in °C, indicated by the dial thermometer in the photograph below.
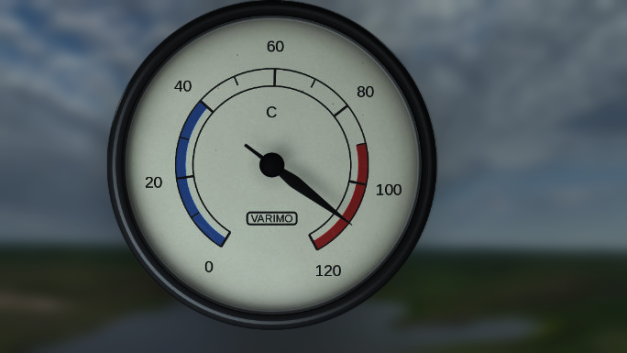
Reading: 110 °C
